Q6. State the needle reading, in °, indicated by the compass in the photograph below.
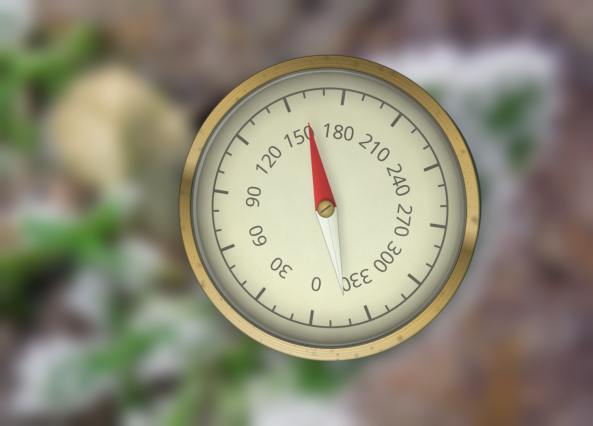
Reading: 160 °
